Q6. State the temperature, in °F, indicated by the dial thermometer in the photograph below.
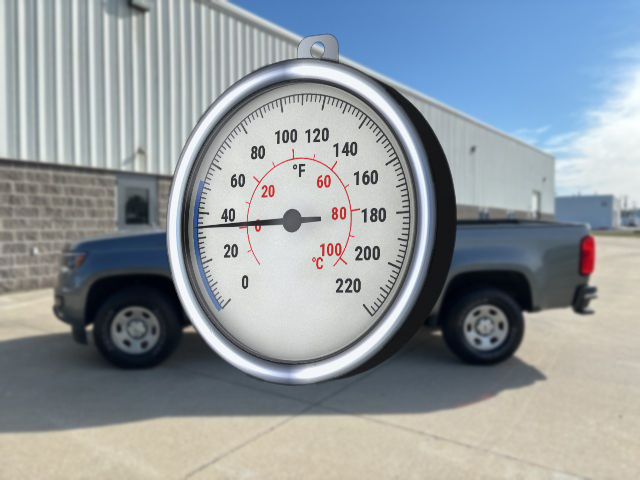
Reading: 34 °F
